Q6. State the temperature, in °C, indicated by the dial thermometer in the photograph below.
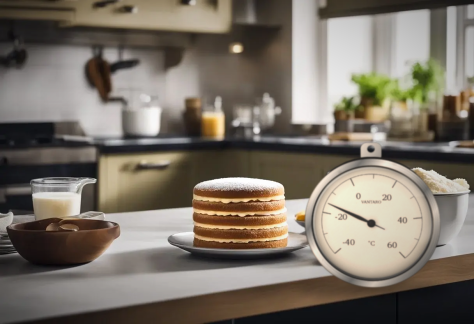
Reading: -15 °C
